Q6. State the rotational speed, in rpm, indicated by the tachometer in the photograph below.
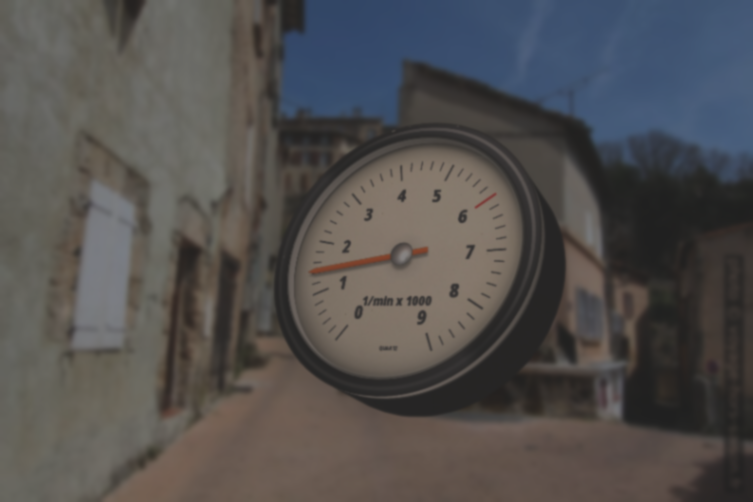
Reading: 1400 rpm
